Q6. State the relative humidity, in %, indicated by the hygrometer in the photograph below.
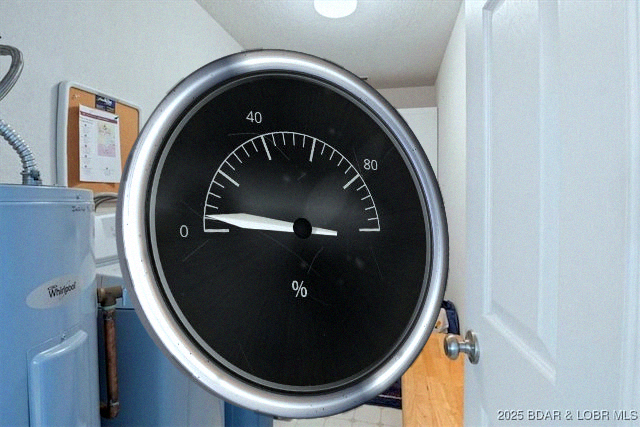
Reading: 4 %
